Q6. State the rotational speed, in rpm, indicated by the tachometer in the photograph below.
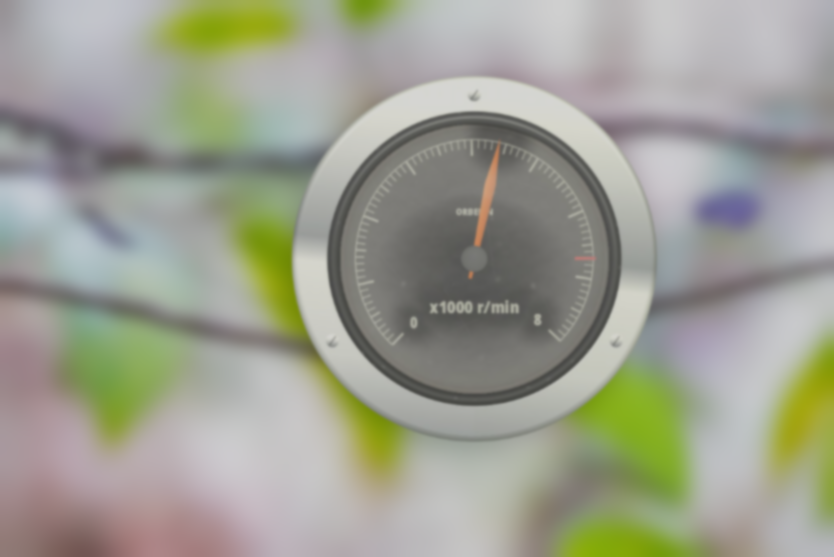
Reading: 4400 rpm
